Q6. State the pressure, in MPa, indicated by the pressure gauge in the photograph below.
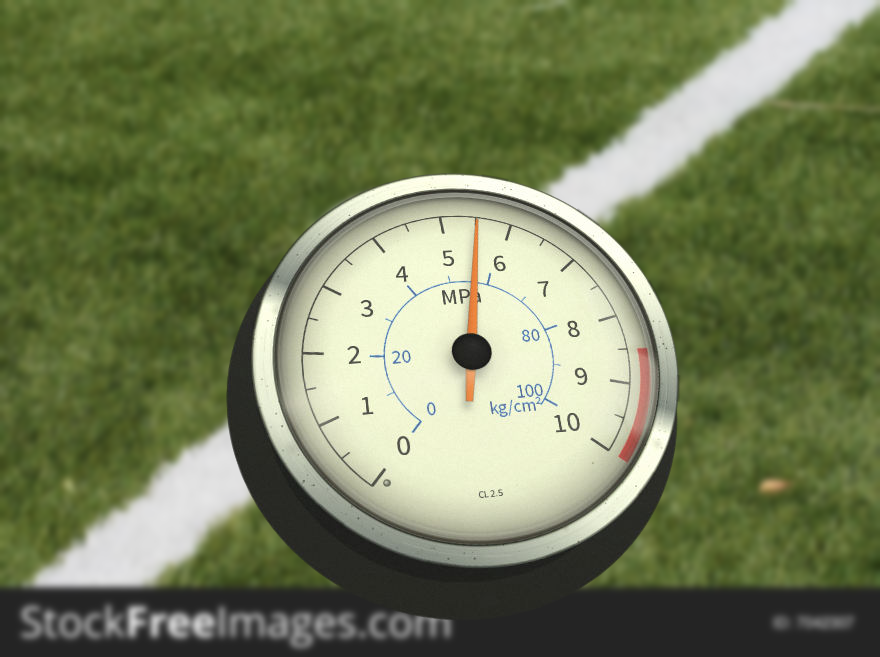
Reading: 5.5 MPa
